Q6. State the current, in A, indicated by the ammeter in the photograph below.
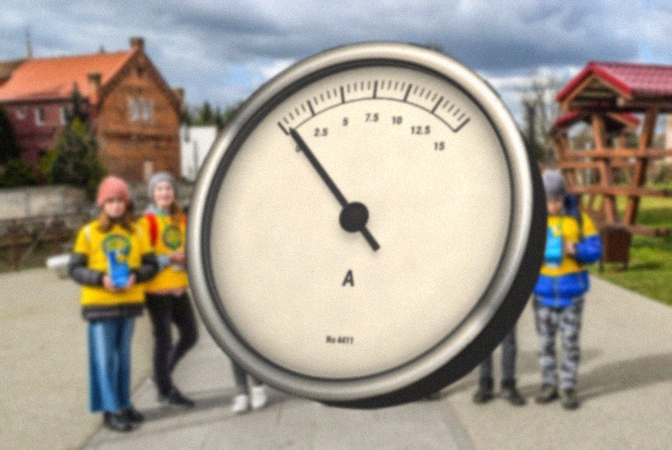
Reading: 0.5 A
